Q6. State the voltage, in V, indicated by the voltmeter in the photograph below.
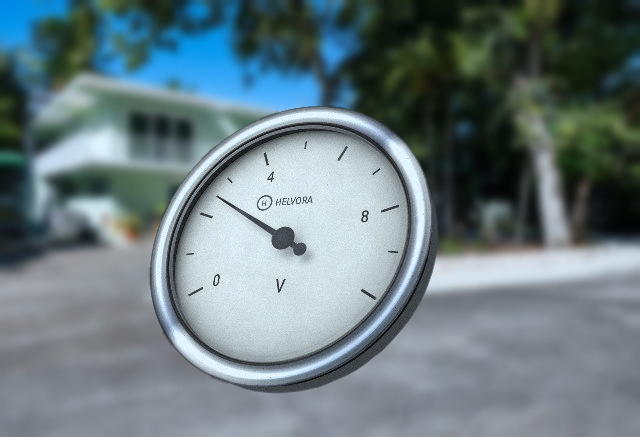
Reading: 2.5 V
